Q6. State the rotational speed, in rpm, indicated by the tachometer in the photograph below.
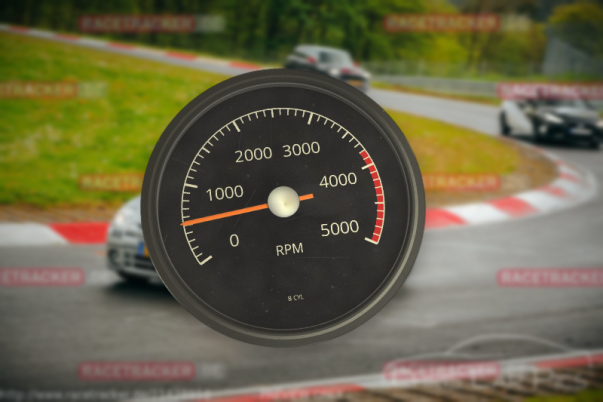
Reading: 500 rpm
